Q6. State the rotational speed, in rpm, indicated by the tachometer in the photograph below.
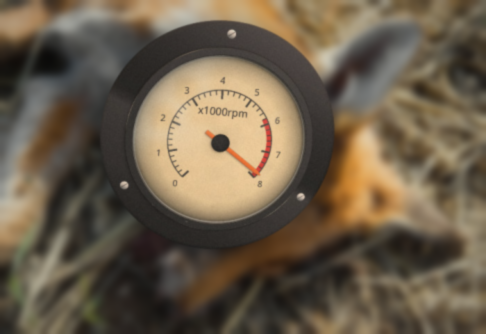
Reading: 7800 rpm
